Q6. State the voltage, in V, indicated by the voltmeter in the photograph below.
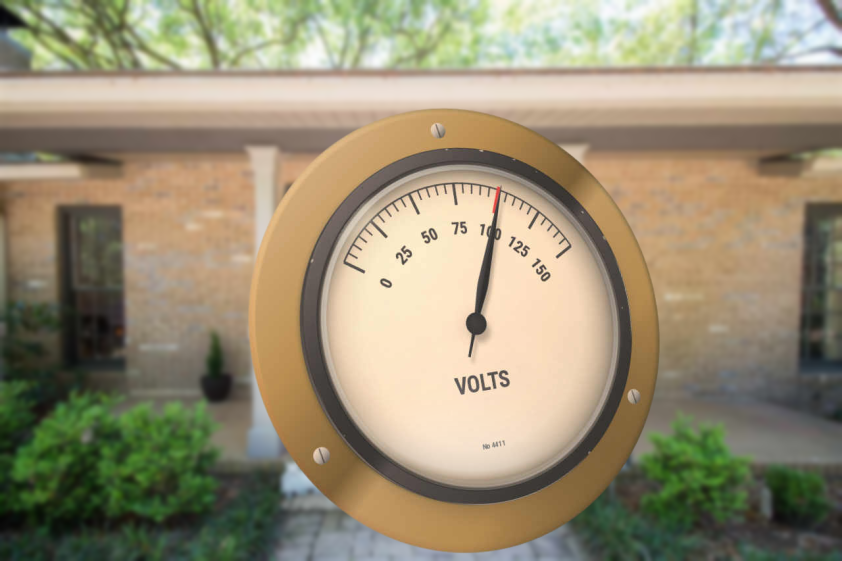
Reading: 100 V
